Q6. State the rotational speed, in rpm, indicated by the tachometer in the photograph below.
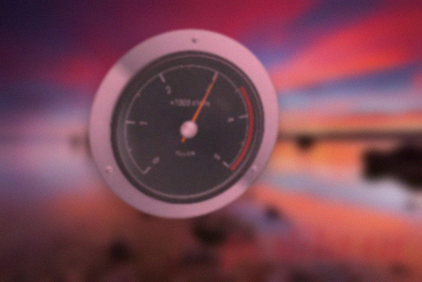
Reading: 3000 rpm
